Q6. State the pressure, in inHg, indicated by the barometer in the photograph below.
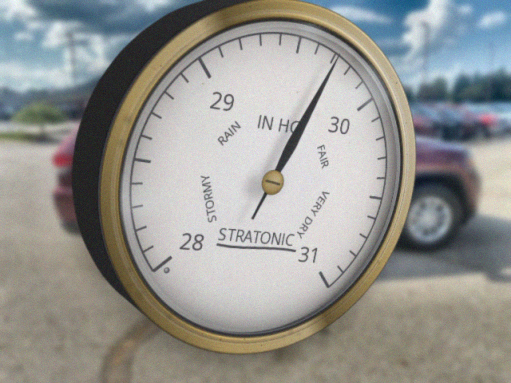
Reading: 29.7 inHg
